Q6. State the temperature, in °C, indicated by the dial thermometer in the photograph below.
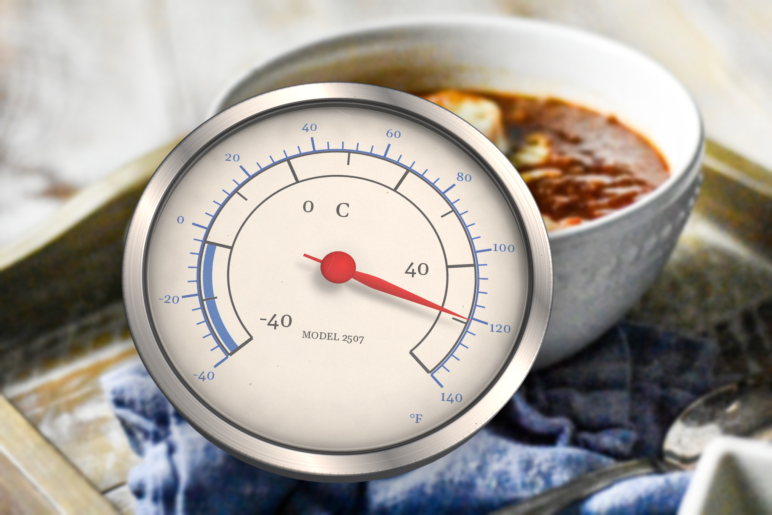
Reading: 50 °C
